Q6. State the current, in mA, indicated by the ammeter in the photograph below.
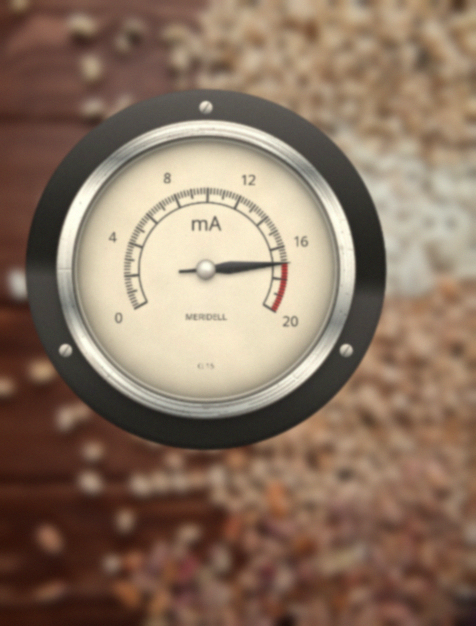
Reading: 17 mA
